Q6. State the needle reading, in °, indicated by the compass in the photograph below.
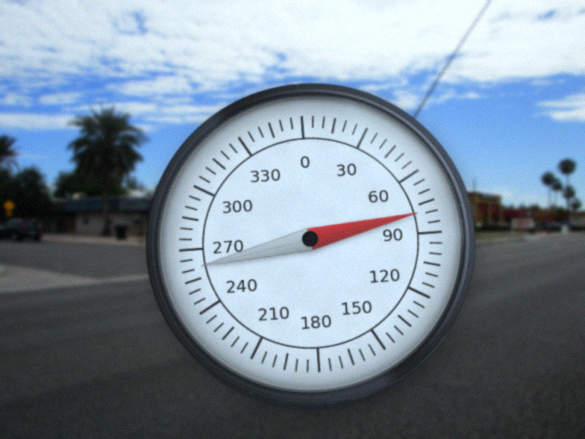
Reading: 80 °
